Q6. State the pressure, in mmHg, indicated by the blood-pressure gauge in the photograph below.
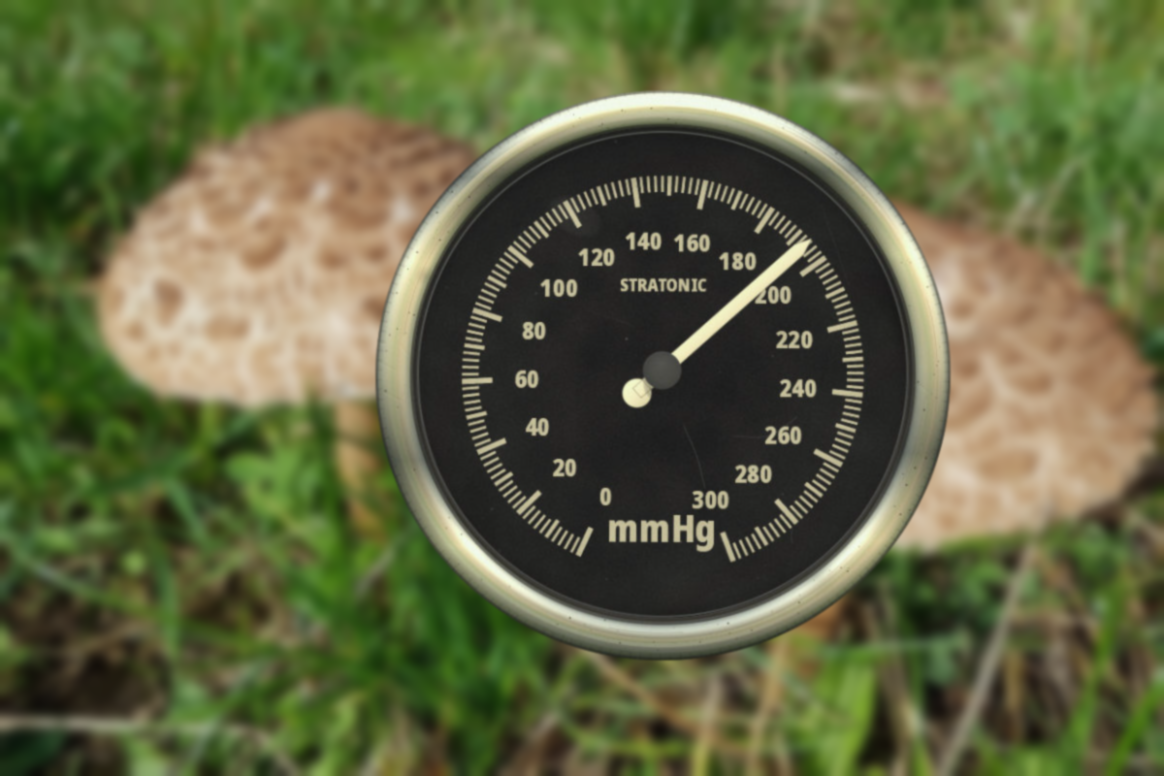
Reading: 194 mmHg
